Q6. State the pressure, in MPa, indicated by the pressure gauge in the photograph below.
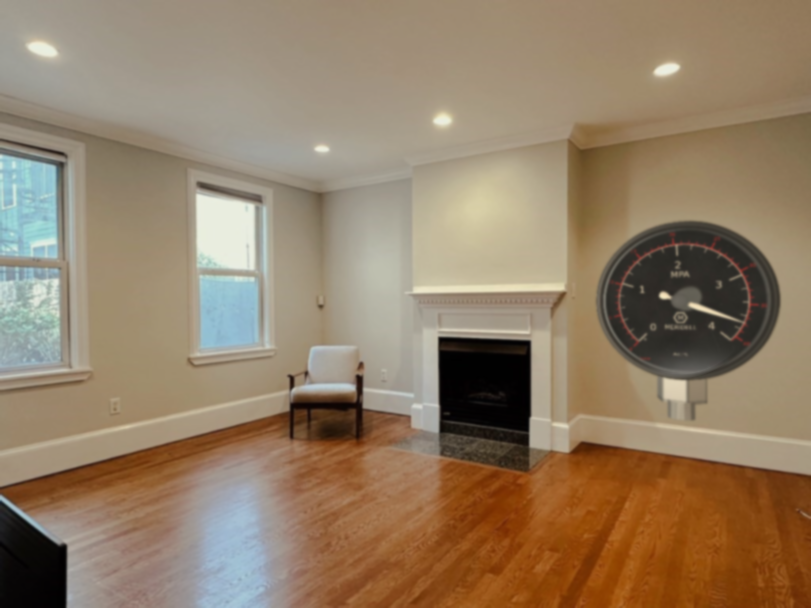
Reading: 3.7 MPa
